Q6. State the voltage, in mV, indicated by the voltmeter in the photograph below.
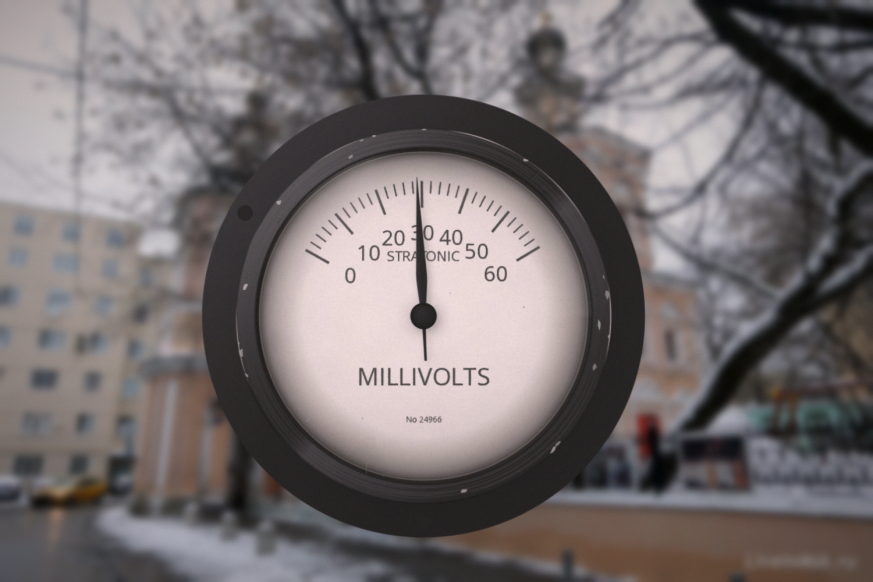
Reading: 29 mV
